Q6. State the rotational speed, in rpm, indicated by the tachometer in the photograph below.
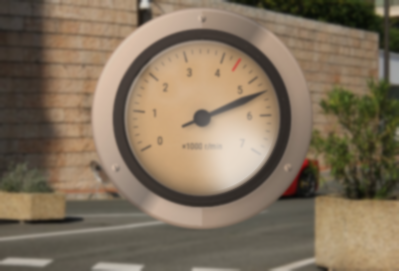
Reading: 5400 rpm
